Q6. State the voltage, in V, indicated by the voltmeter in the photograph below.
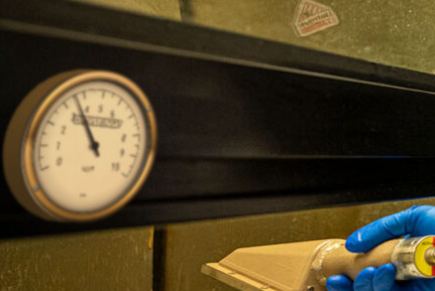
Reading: 3.5 V
